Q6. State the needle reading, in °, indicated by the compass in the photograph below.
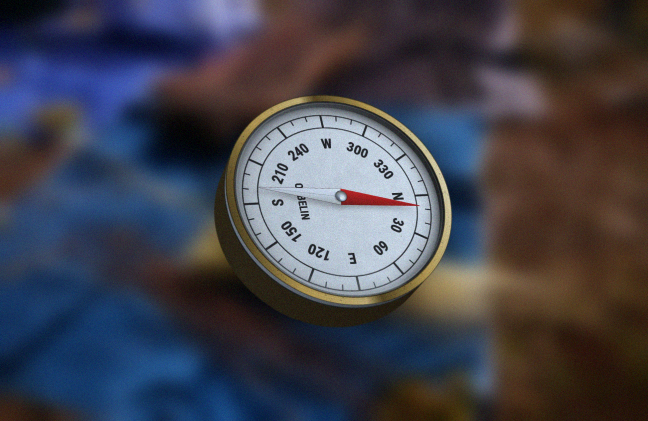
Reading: 10 °
